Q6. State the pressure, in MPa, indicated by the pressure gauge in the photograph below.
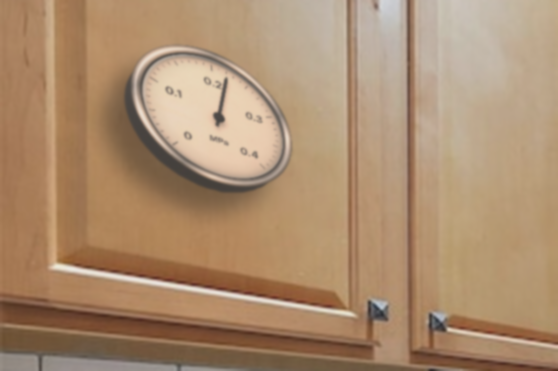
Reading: 0.22 MPa
